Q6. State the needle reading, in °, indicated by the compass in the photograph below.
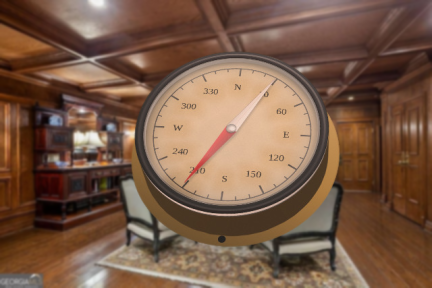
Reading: 210 °
